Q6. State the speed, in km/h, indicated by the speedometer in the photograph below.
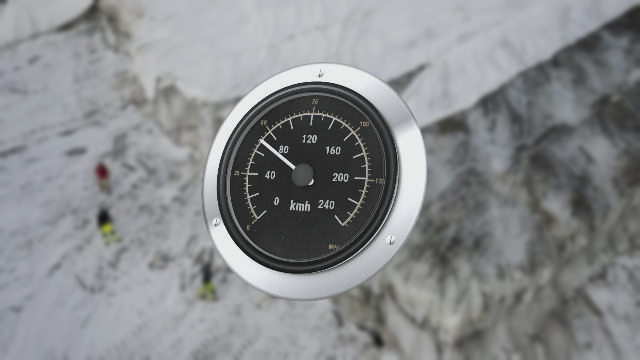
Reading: 70 km/h
